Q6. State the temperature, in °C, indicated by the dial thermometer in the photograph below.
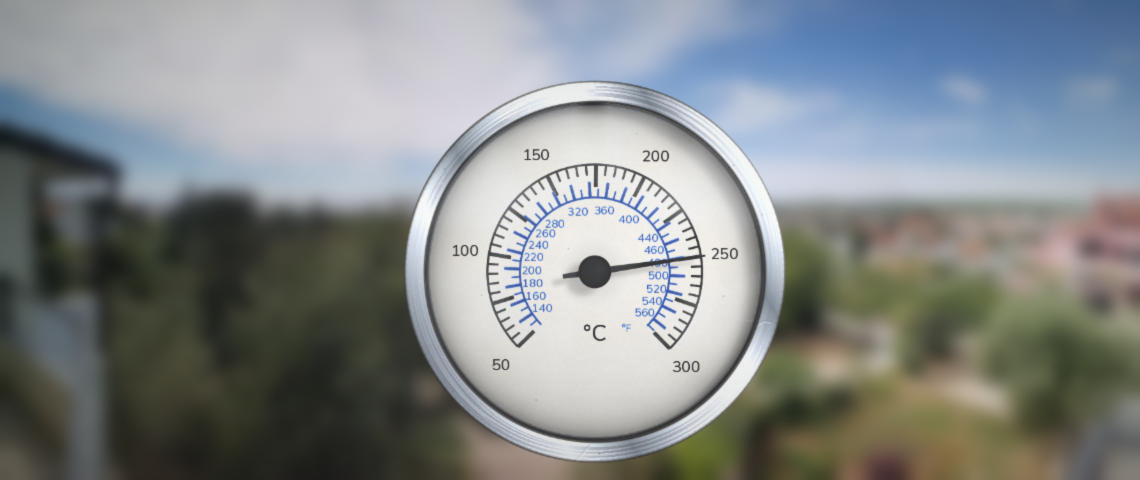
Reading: 250 °C
